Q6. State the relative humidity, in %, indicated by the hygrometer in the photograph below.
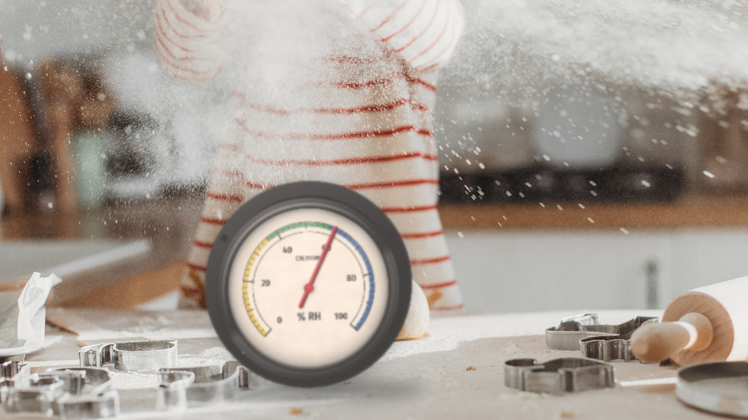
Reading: 60 %
